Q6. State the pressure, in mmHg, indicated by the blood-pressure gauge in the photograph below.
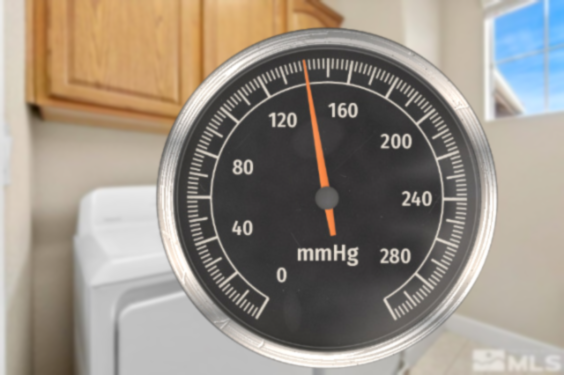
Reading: 140 mmHg
